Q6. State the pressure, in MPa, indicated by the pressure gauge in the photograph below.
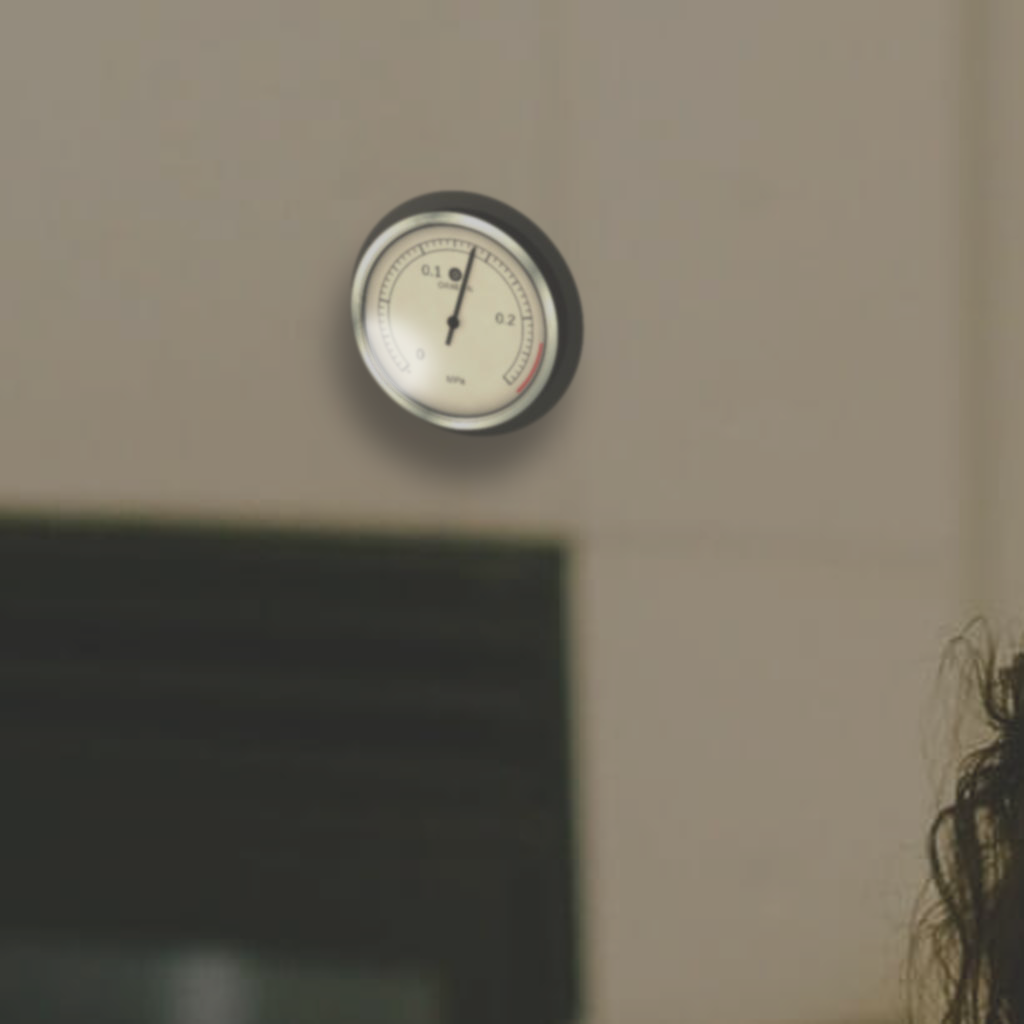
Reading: 0.14 MPa
